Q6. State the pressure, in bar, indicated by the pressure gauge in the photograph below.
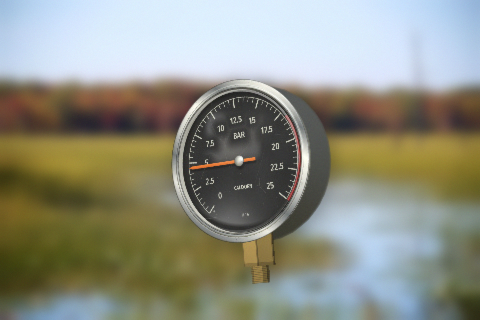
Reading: 4.5 bar
